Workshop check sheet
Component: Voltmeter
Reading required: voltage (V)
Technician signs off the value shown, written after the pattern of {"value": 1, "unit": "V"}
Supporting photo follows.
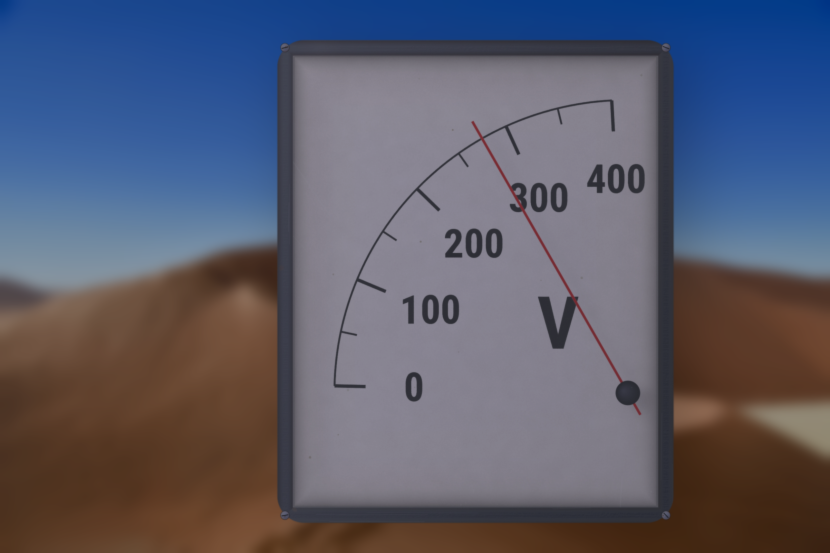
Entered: {"value": 275, "unit": "V"}
